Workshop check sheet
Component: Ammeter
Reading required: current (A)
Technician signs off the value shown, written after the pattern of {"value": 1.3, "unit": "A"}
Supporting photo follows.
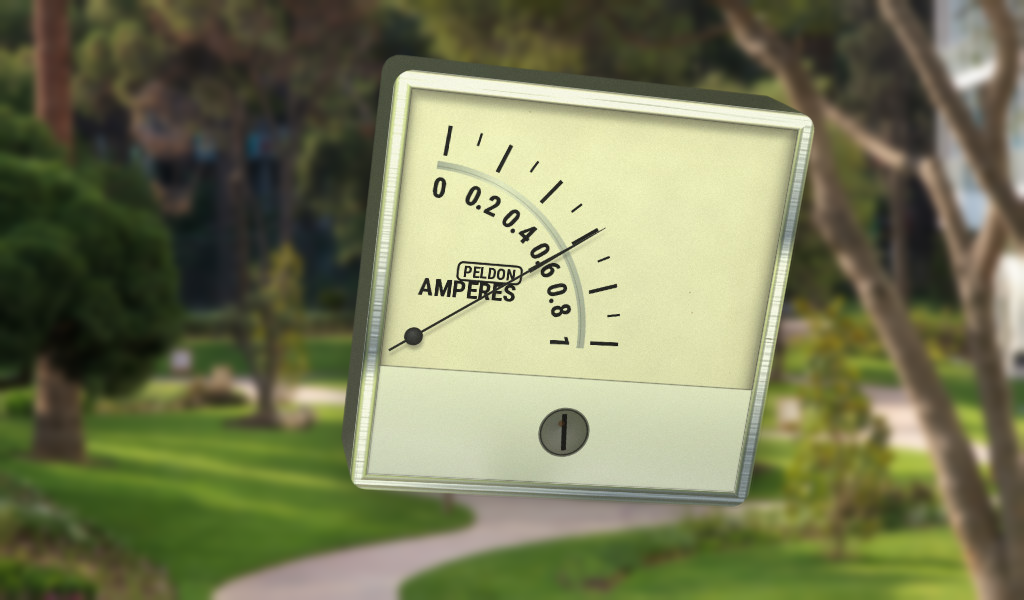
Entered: {"value": 0.6, "unit": "A"}
